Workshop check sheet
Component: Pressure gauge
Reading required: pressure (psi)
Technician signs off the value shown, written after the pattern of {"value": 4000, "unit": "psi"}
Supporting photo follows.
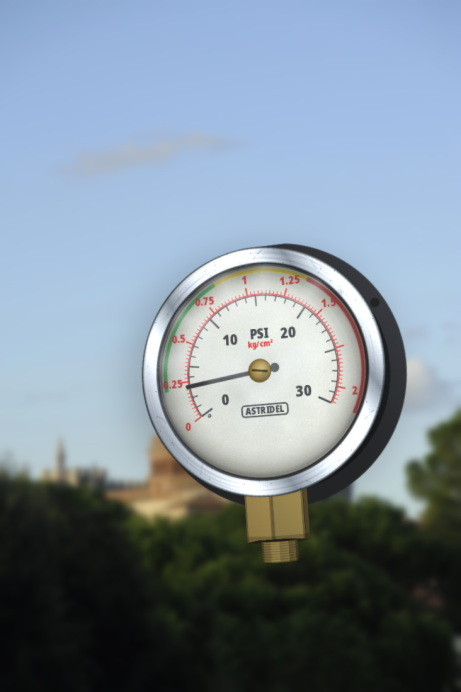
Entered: {"value": 3, "unit": "psi"}
